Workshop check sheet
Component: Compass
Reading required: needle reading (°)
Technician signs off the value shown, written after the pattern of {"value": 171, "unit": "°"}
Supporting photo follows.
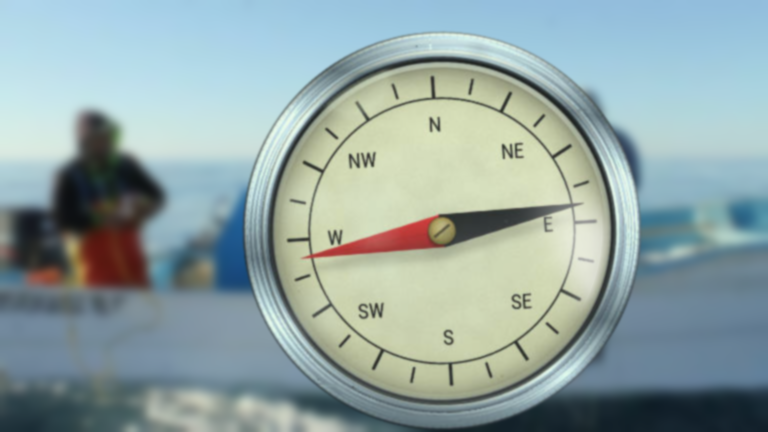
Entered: {"value": 262.5, "unit": "°"}
